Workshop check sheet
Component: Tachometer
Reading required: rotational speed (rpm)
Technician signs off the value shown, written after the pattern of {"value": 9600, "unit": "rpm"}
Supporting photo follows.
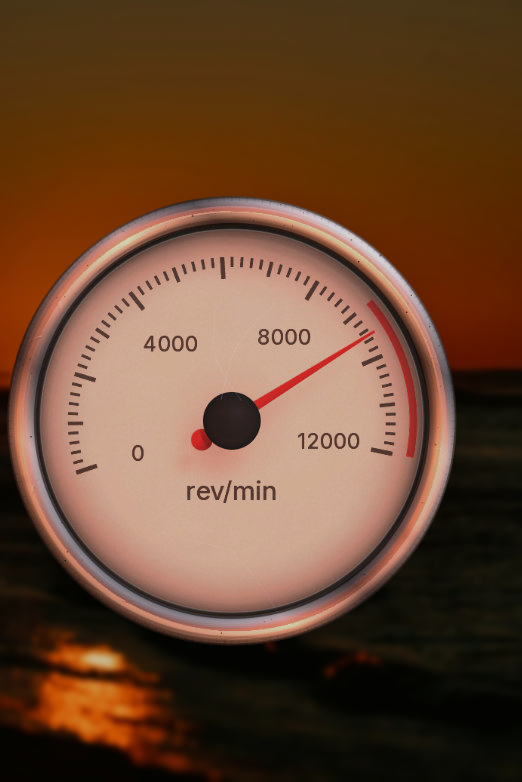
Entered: {"value": 9500, "unit": "rpm"}
